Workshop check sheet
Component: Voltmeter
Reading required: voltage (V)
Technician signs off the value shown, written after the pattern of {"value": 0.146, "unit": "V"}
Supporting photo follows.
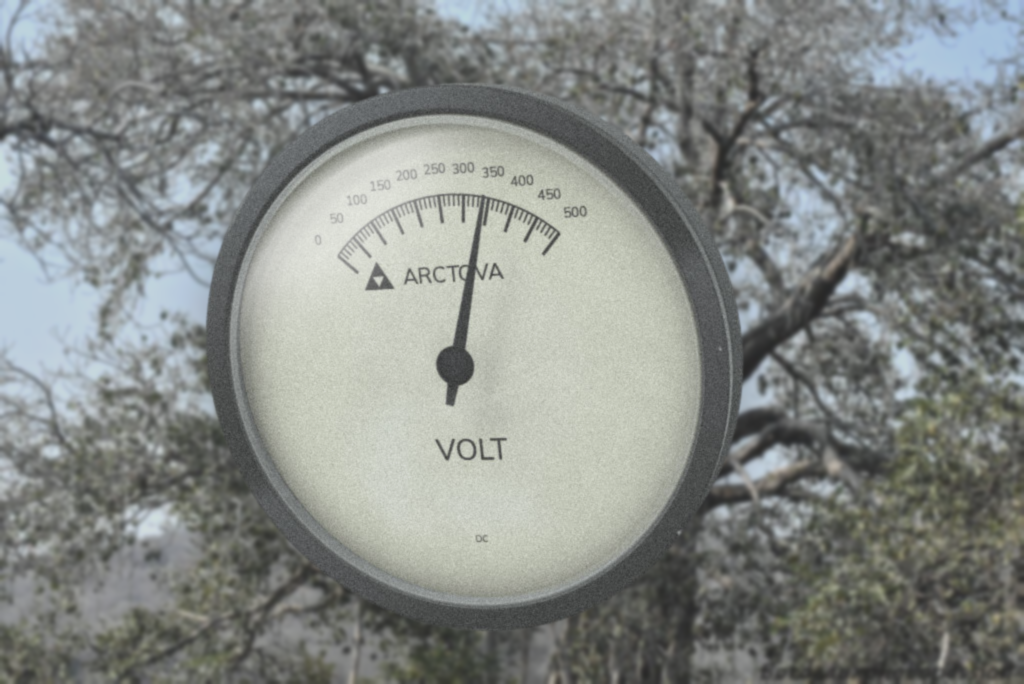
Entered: {"value": 350, "unit": "V"}
